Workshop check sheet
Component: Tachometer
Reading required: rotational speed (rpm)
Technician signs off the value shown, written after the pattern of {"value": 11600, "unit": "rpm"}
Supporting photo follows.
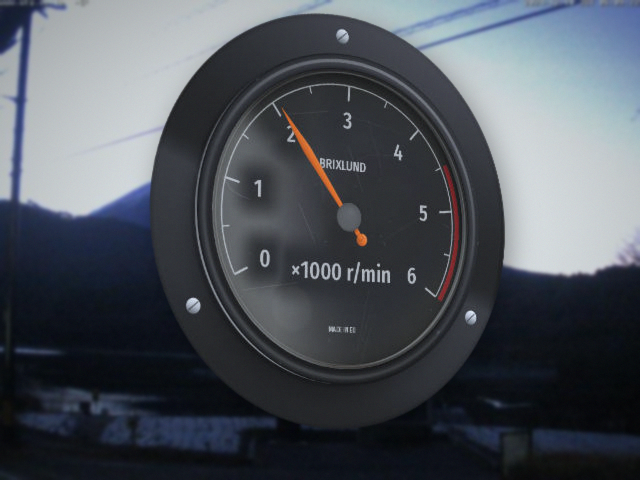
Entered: {"value": 2000, "unit": "rpm"}
